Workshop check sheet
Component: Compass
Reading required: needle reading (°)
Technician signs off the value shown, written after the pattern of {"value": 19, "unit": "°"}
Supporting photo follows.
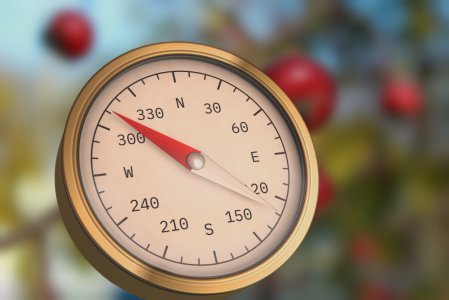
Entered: {"value": 310, "unit": "°"}
